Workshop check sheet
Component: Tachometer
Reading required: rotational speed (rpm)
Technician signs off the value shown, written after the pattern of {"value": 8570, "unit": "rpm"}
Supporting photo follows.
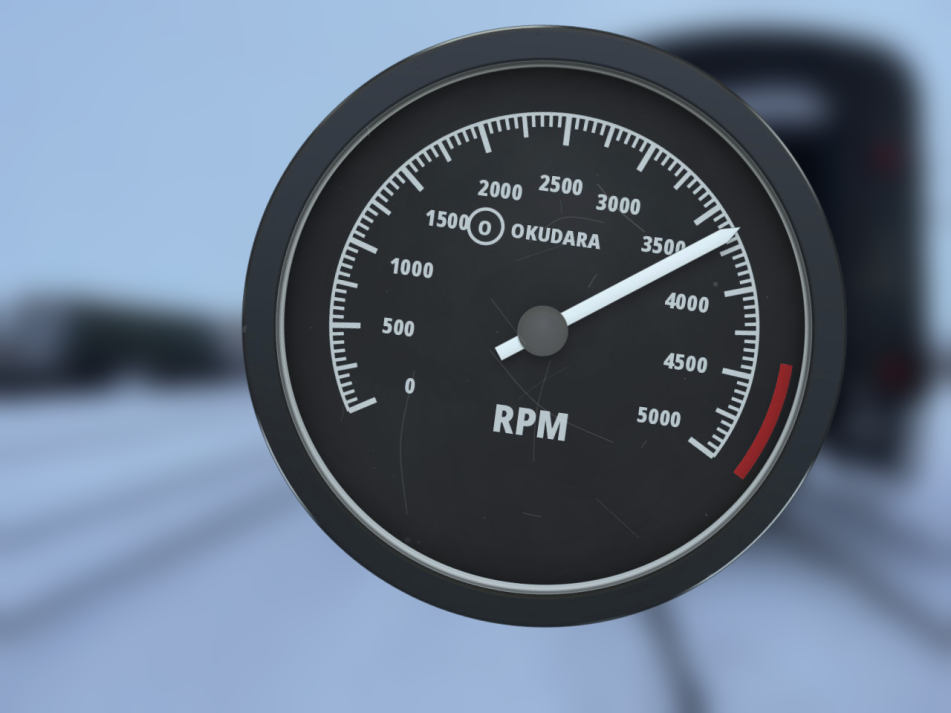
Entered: {"value": 3650, "unit": "rpm"}
